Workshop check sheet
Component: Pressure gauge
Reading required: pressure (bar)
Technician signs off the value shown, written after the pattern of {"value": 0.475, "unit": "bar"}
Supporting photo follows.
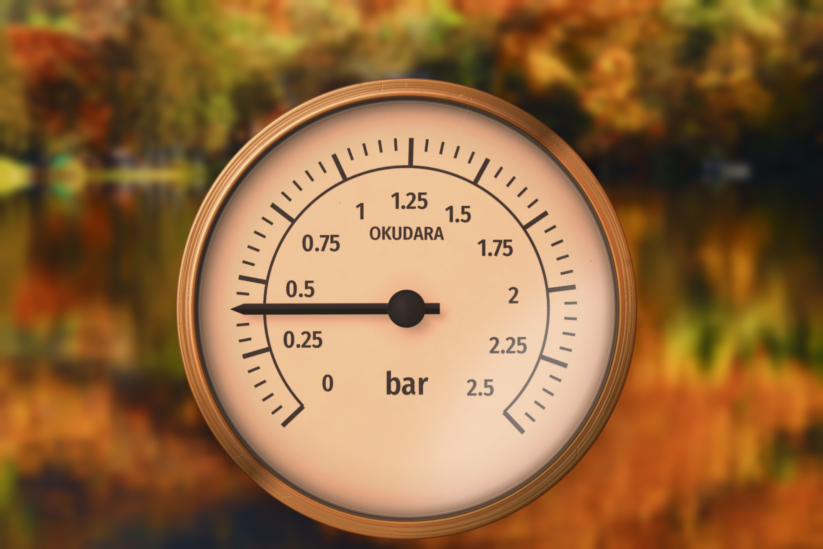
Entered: {"value": 0.4, "unit": "bar"}
